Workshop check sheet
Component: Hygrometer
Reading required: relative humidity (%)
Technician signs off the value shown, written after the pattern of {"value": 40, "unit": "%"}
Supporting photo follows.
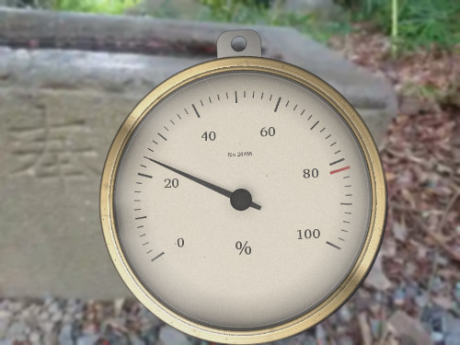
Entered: {"value": 24, "unit": "%"}
